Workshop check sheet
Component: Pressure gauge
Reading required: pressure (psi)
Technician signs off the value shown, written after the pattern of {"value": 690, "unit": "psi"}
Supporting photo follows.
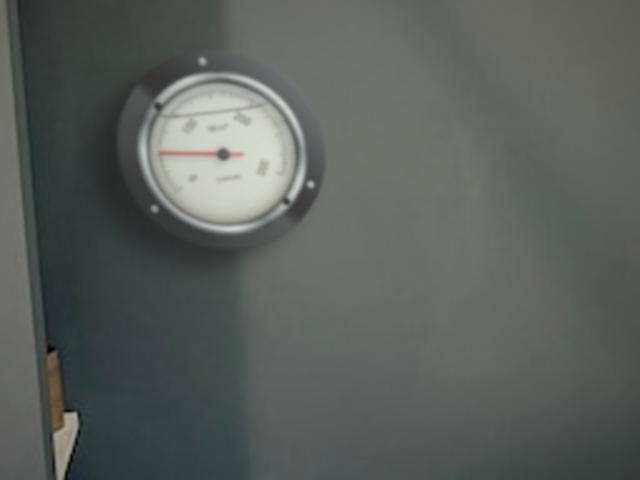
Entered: {"value": 50, "unit": "psi"}
